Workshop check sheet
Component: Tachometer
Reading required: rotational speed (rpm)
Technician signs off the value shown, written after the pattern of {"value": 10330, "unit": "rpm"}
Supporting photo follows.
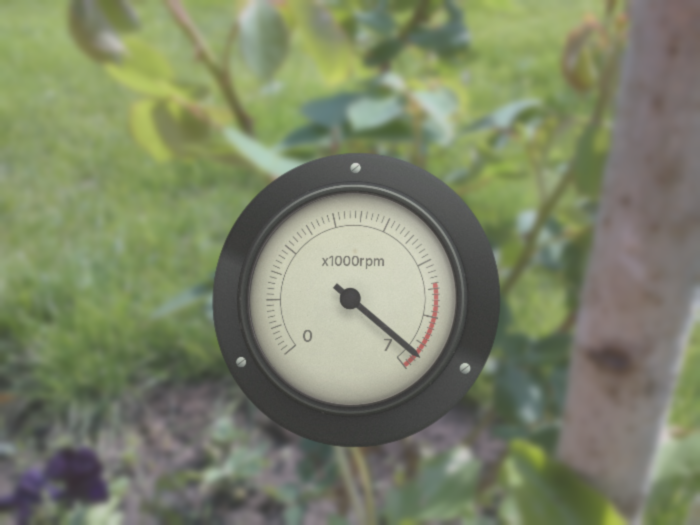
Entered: {"value": 6700, "unit": "rpm"}
